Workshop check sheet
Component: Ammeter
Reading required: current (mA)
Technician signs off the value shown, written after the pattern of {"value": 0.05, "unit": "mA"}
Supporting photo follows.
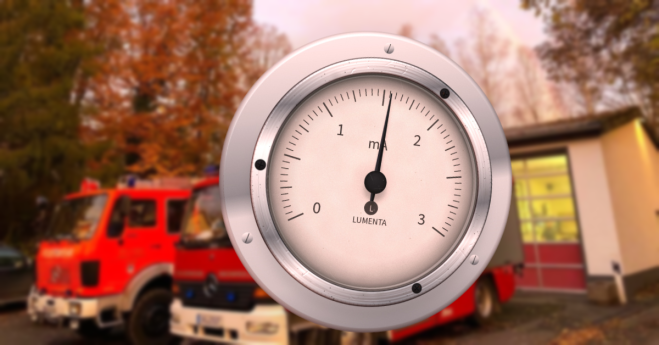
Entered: {"value": 1.55, "unit": "mA"}
